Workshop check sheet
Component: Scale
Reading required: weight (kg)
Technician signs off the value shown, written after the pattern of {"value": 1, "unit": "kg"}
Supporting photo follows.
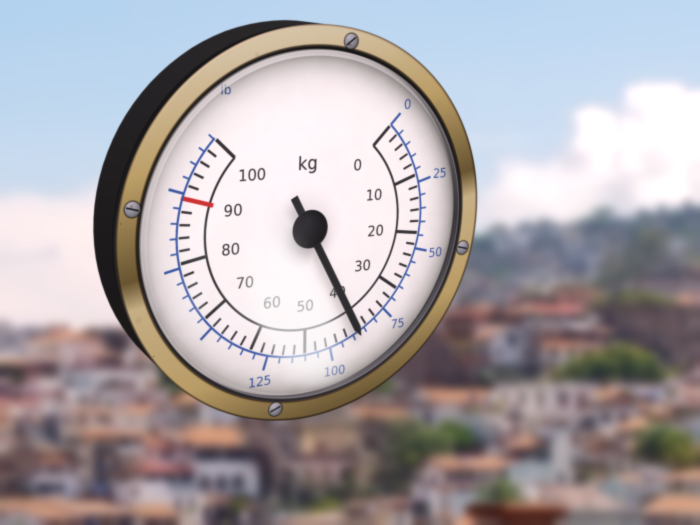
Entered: {"value": 40, "unit": "kg"}
